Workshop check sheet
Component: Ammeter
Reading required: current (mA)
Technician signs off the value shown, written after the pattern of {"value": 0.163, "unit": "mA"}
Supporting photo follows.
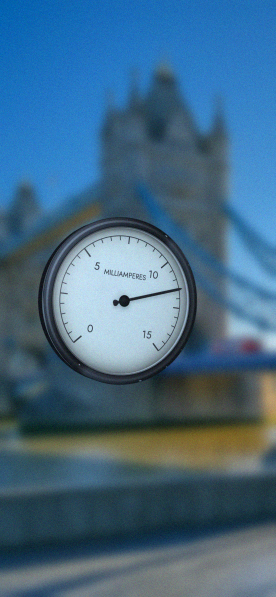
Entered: {"value": 11.5, "unit": "mA"}
